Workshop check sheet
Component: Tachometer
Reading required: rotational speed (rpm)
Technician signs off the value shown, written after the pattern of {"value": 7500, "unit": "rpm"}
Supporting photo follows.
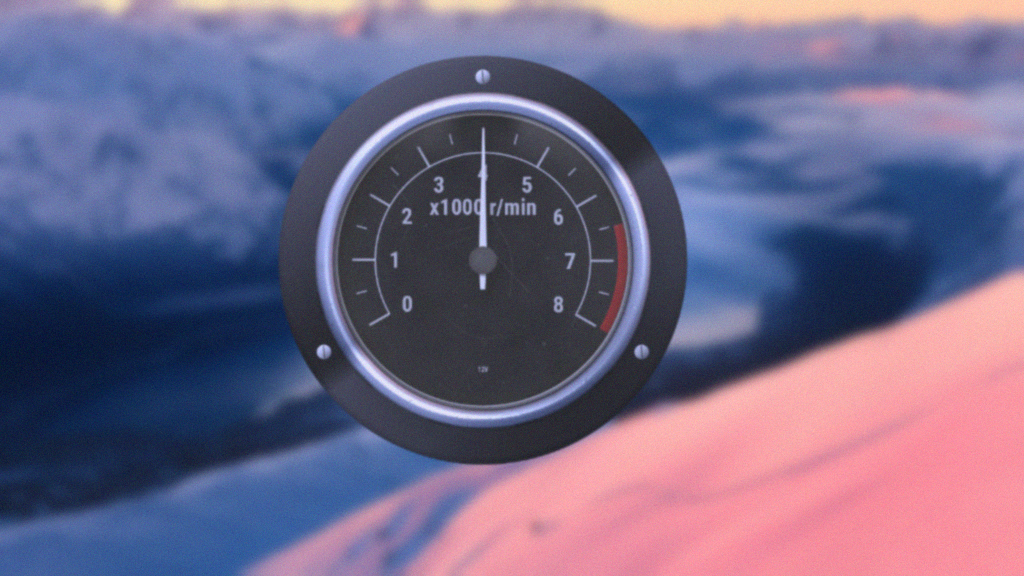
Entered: {"value": 4000, "unit": "rpm"}
